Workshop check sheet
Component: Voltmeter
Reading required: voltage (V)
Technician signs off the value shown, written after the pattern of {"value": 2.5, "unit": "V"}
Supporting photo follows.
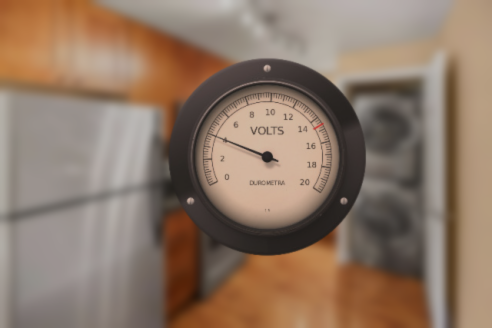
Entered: {"value": 4, "unit": "V"}
